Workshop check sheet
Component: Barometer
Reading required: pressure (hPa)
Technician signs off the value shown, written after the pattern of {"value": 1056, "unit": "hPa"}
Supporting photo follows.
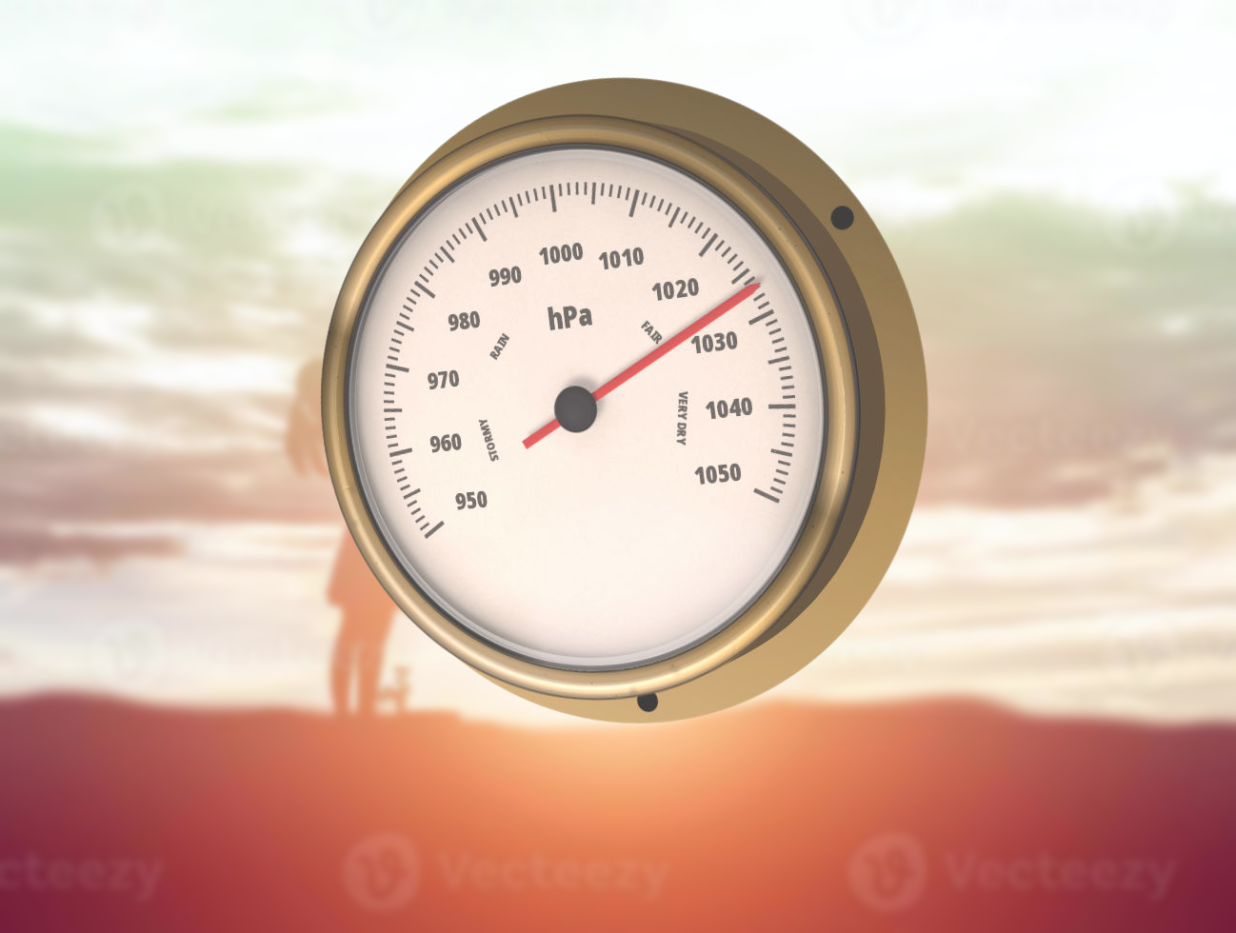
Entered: {"value": 1027, "unit": "hPa"}
